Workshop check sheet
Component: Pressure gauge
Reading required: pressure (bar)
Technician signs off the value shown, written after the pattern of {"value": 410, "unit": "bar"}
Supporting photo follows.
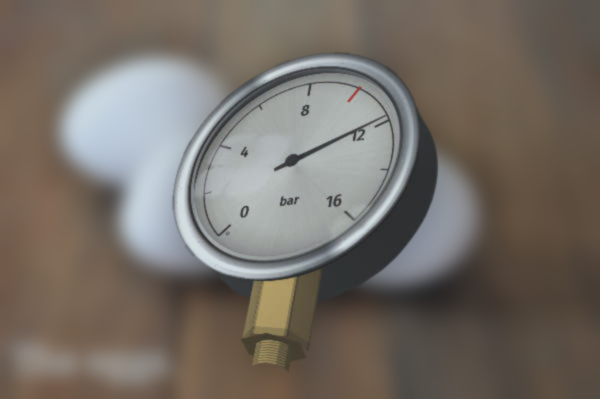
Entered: {"value": 12, "unit": "bar"}
